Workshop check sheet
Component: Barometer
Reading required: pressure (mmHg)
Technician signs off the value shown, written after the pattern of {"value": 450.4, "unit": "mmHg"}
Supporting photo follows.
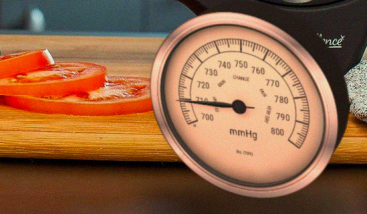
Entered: {"value": 710, "unit": "mmHg"}
